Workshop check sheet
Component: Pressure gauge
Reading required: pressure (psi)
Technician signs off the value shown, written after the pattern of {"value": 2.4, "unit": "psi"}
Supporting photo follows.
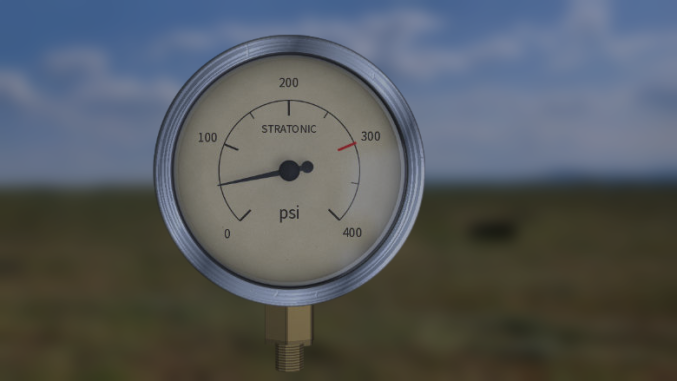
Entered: {"value": 50, "unit": "psi"}
